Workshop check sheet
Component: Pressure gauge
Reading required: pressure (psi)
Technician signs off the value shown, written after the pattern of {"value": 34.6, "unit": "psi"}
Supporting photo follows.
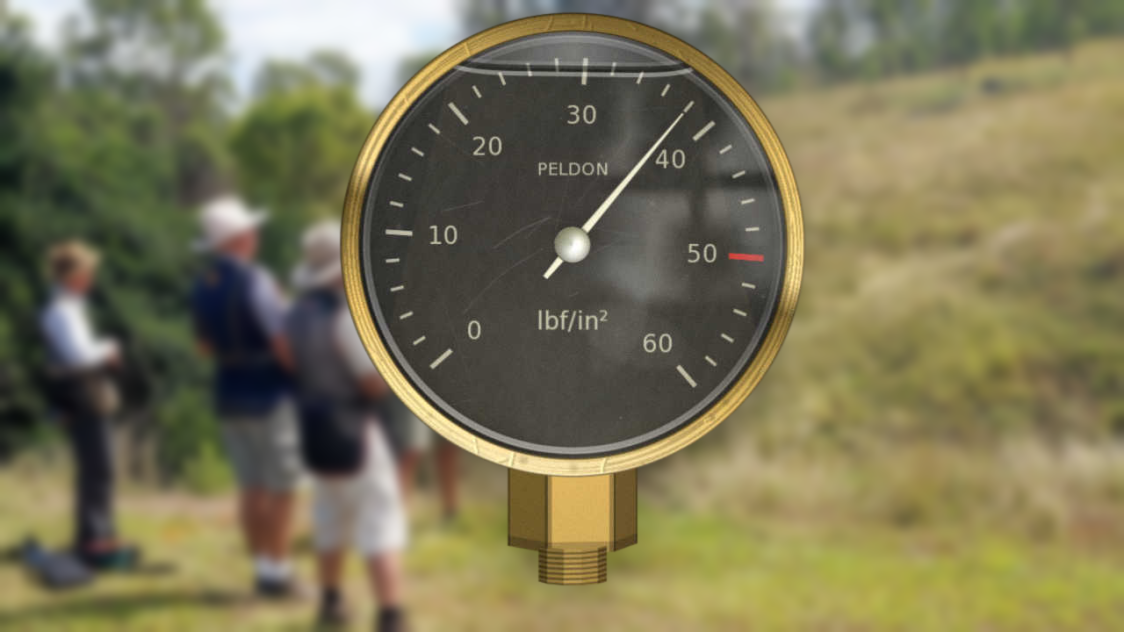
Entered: {"value": 38, "unit": "psi"}
